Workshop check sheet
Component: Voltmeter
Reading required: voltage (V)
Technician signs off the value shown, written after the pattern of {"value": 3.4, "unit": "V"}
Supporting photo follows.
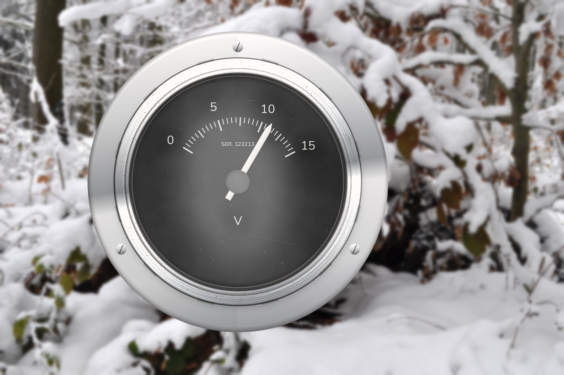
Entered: {"value": 11, "unit": "V"}
